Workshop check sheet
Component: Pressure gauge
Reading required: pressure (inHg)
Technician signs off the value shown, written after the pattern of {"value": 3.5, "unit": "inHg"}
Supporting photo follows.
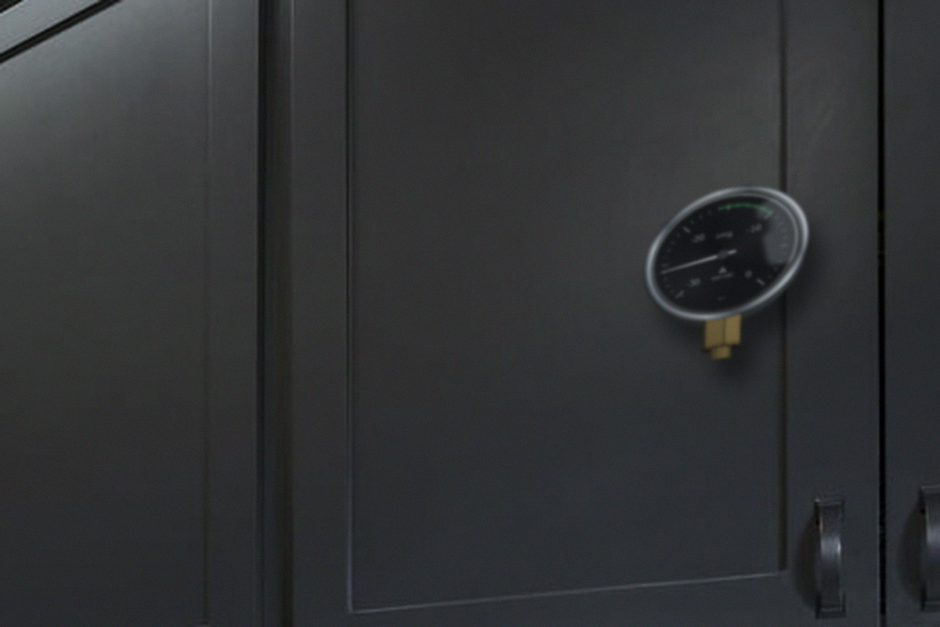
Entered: {"value": -26, "unit": "inHg"}
